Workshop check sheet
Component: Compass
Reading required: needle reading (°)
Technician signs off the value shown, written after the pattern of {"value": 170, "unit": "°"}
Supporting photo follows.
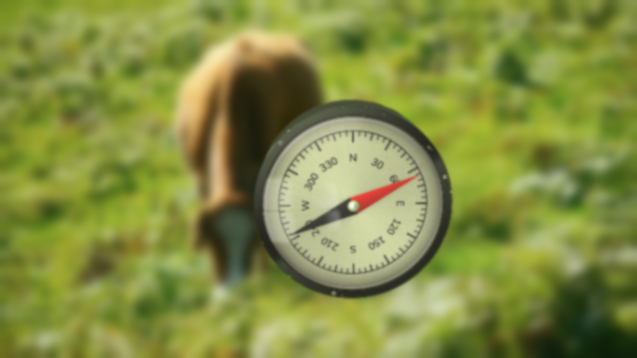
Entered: {"value": 65, "unit": "°"}
